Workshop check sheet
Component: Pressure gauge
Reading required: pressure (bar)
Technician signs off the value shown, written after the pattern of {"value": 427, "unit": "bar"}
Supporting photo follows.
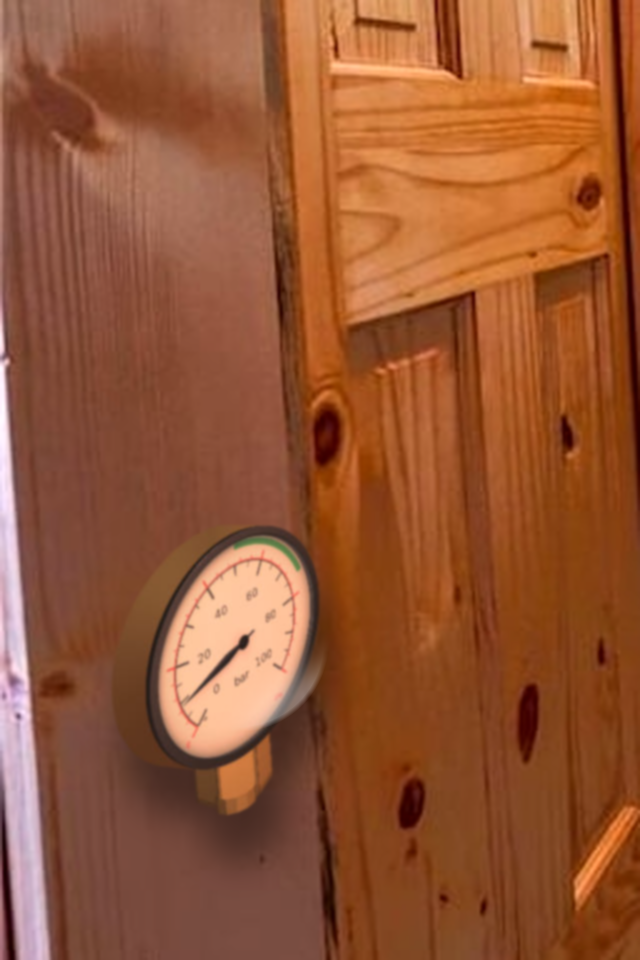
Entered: {"value": 10, "unit": "bar"}
